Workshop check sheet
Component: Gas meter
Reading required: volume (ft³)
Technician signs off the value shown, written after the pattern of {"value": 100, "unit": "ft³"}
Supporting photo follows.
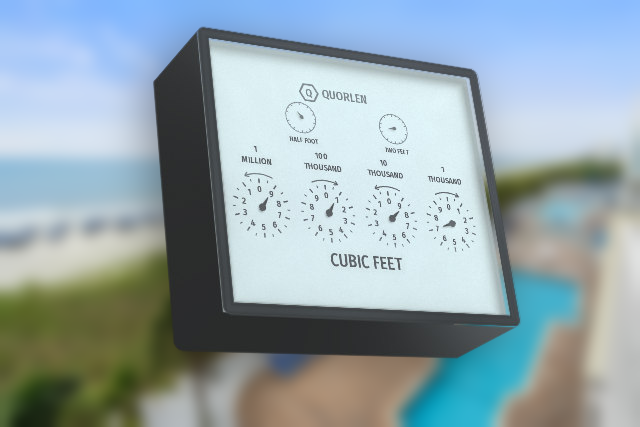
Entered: {"value": 908700, "unit": "ft³"}
